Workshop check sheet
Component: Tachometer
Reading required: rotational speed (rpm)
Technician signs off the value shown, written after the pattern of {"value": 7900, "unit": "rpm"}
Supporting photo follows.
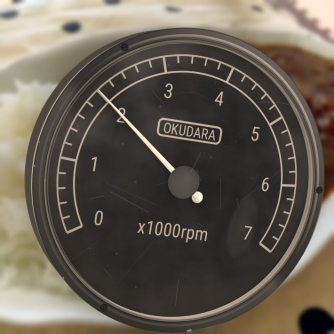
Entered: {"value": 2000, "unit": "rpm"}
